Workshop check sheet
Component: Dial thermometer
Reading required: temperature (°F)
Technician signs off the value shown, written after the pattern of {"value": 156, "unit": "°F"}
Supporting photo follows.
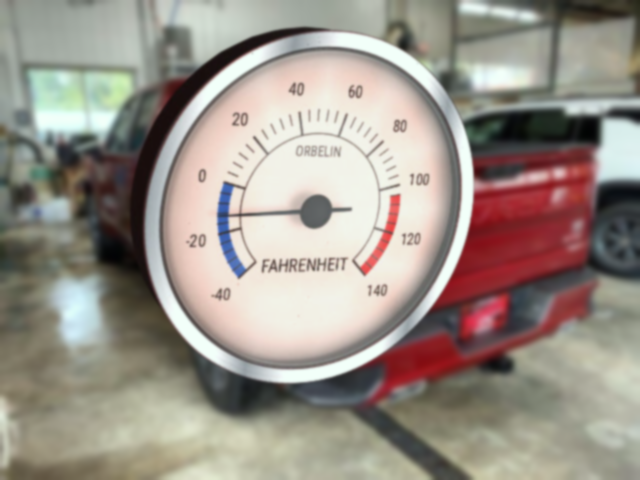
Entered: {"value": -12, "unit": "°F"}
